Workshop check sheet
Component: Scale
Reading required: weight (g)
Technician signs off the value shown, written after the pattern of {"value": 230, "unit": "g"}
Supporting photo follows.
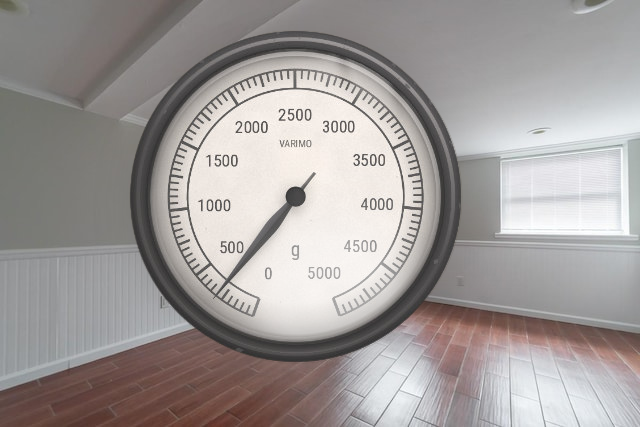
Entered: {"value": 300, "unit": "g"}
